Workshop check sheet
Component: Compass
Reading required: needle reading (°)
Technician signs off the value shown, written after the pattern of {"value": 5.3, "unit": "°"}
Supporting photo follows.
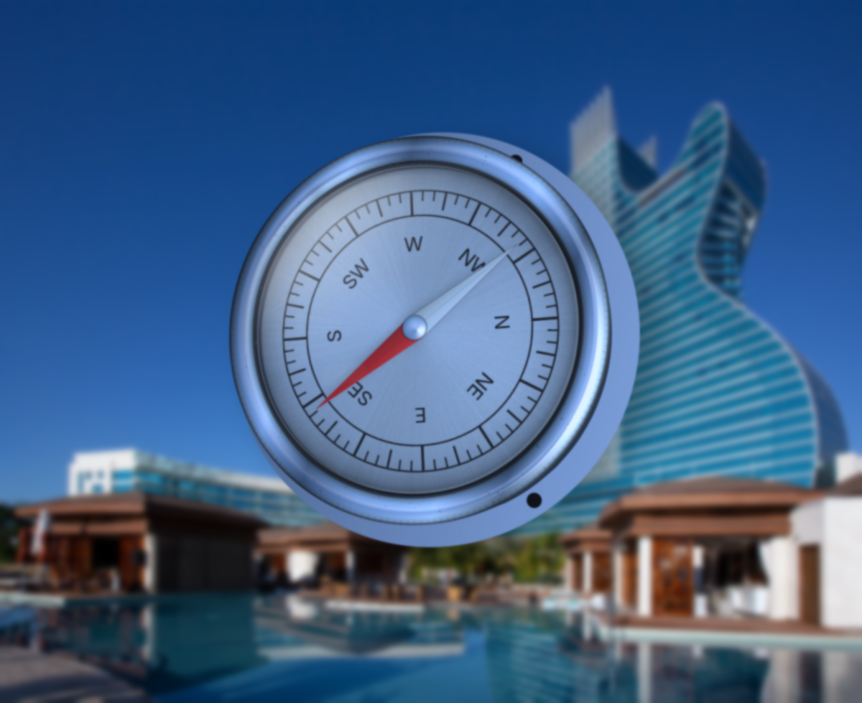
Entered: {"value": 145, "unit": "°"}
